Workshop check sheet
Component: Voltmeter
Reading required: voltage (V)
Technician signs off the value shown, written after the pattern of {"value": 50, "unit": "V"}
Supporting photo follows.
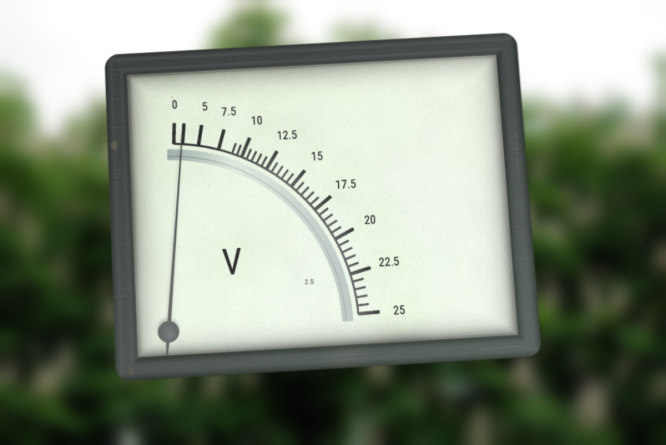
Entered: {"value": 2.5, "unit": "V"}
